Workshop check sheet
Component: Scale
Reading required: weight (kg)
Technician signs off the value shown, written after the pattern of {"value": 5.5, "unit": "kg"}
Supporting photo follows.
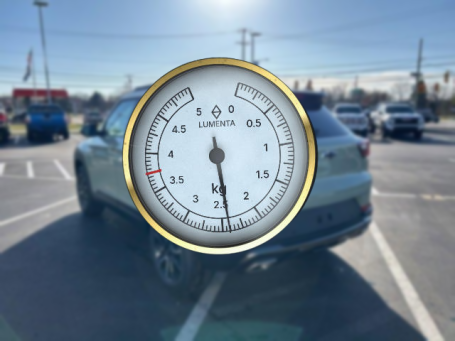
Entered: {"value": 2.4, "unit": "kg"}
